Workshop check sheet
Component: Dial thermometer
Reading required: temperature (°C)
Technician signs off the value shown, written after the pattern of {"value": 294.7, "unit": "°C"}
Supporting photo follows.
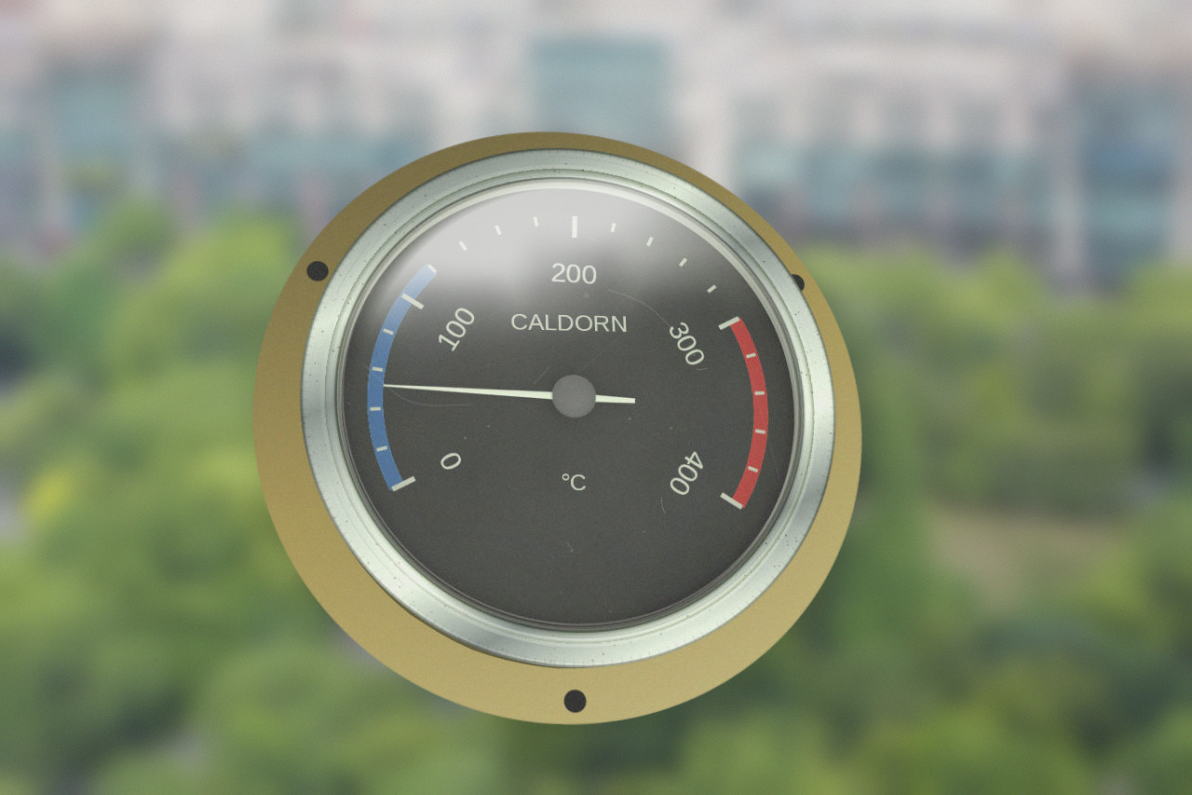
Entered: {"value": 50, "unit": "°C"}
